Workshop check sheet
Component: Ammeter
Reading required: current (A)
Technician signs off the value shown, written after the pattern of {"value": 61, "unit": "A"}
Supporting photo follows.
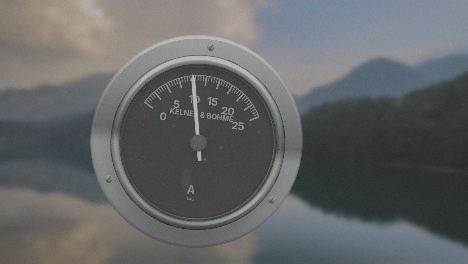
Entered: {"value": 10, "unit": "A"}
